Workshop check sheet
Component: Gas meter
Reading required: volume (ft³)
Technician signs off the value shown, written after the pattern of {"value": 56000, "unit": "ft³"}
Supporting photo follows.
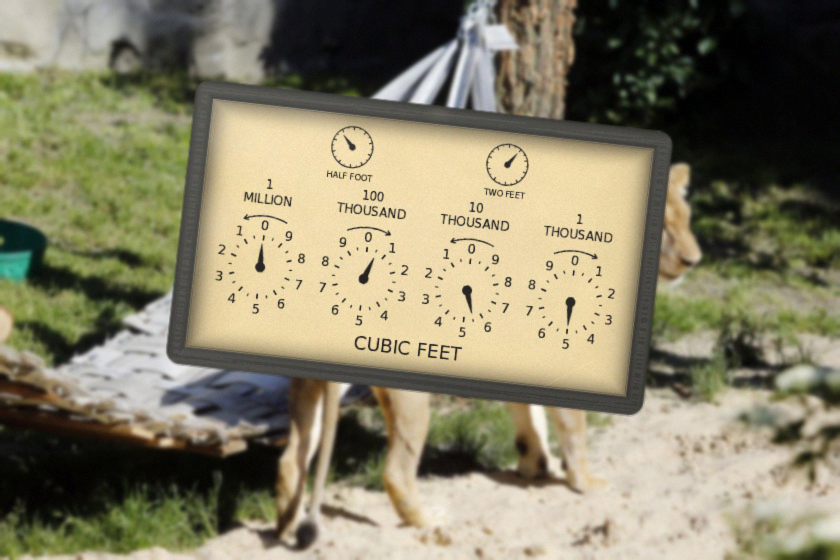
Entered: {"value": 5500, "unit": "ft³"}
